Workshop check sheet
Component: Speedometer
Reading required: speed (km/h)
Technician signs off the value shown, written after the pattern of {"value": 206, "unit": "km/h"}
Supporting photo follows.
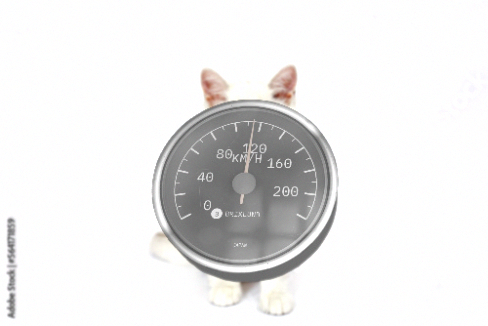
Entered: {"value": 115, "unit": "km/h"}
